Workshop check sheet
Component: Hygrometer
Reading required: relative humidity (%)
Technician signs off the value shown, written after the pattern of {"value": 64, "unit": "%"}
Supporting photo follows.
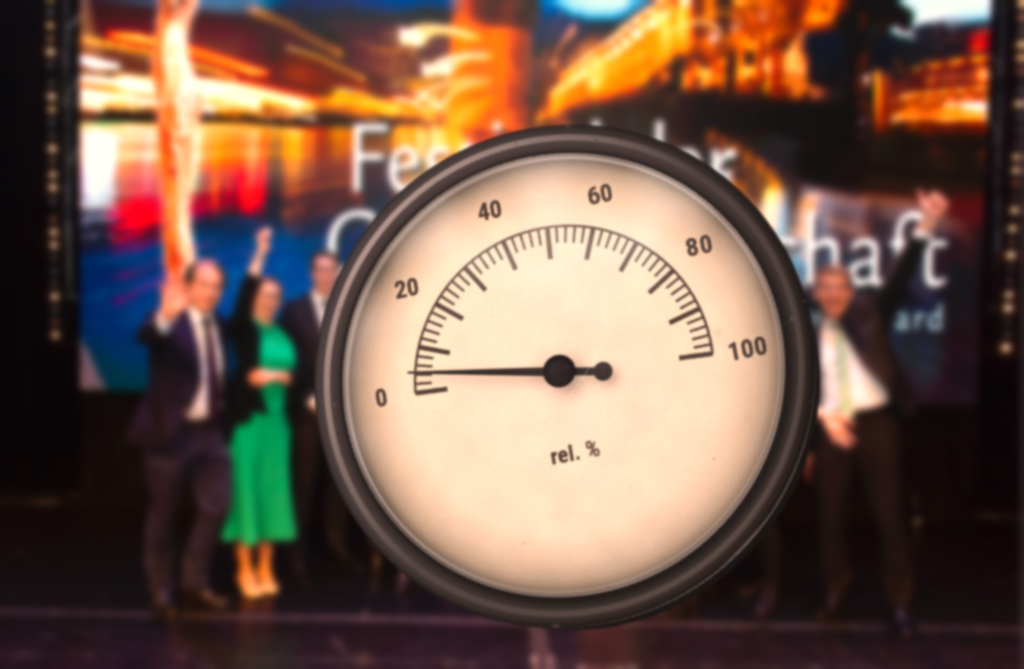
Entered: {"value": 4, "unit": "%"}
